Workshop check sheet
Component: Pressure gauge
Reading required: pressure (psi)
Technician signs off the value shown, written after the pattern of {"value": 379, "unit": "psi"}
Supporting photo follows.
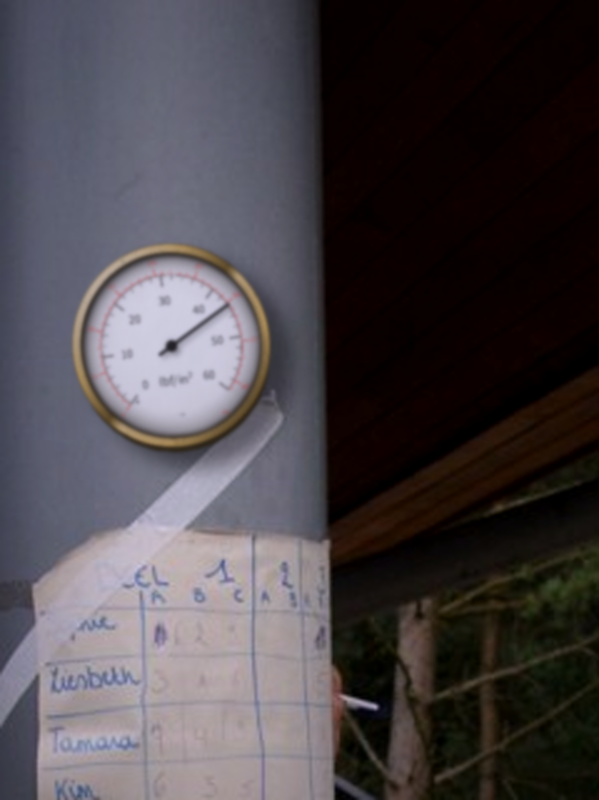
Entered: {"value": 44, "unit": "psi"}
